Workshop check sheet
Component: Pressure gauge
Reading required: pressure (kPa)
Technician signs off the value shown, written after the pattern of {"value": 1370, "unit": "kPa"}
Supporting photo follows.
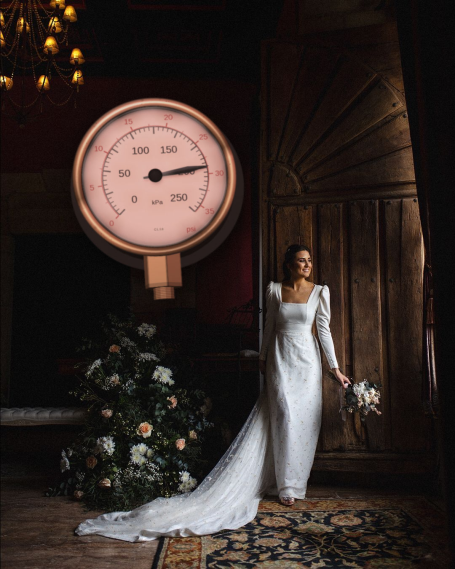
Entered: {"value": 200, "unit": "kPa"}
